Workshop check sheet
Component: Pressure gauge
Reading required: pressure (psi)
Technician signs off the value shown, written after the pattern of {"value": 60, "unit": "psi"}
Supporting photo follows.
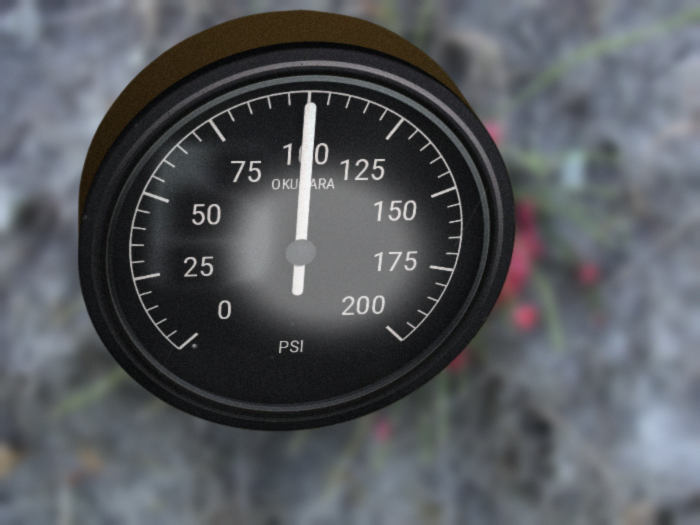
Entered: {"value": 100, "unit": "psi"}
